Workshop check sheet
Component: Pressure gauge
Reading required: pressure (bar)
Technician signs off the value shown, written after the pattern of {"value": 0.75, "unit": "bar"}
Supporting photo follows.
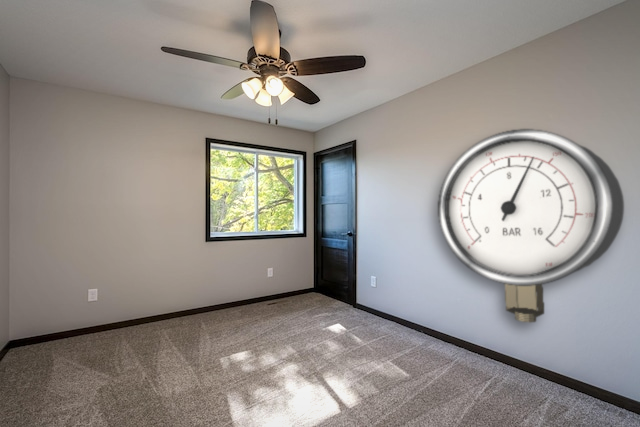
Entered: {"value": 9.5, "unit": "bar"}
